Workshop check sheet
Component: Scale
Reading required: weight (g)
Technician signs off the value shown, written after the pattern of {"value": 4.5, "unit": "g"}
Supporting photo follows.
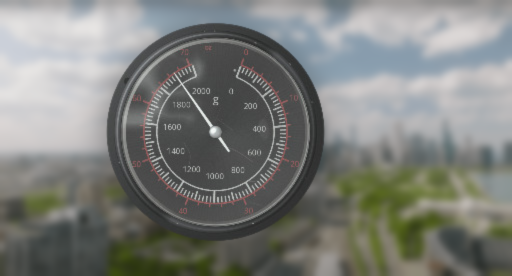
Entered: {"value": 1900, "unit": "g"}
